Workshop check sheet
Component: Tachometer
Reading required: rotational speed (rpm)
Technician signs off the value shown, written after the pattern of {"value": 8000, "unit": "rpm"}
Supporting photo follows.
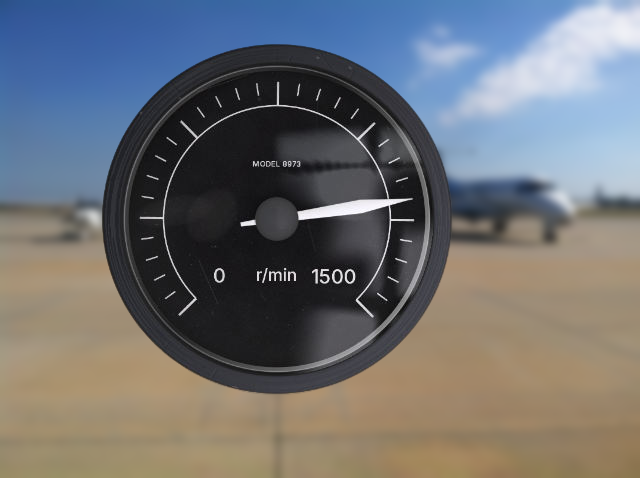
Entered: {"value": 1200, "unit": "rpm"}
